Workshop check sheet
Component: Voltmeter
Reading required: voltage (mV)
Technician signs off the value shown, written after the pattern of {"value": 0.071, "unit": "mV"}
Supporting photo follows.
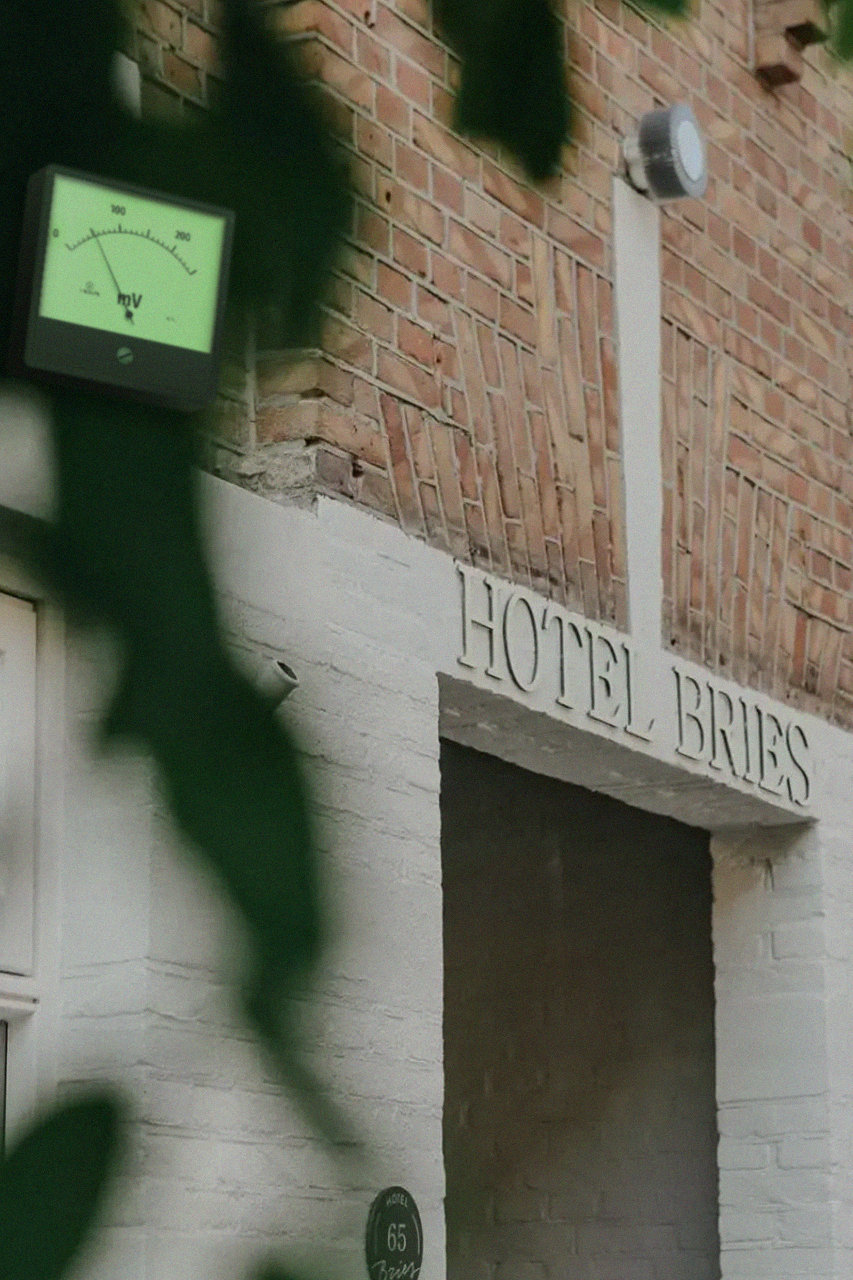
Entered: {"value": 50, "unit": "mV"}
